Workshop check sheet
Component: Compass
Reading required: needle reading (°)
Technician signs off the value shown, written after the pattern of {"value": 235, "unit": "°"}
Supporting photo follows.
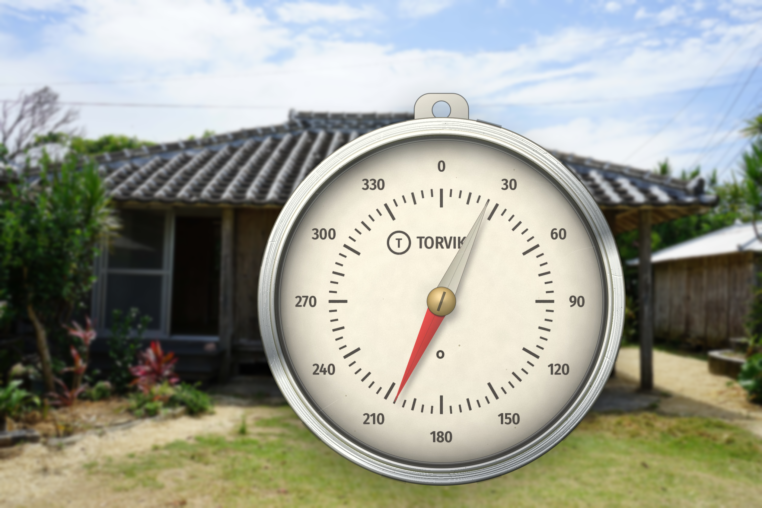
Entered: {"value": 205, "unit": "°"}
